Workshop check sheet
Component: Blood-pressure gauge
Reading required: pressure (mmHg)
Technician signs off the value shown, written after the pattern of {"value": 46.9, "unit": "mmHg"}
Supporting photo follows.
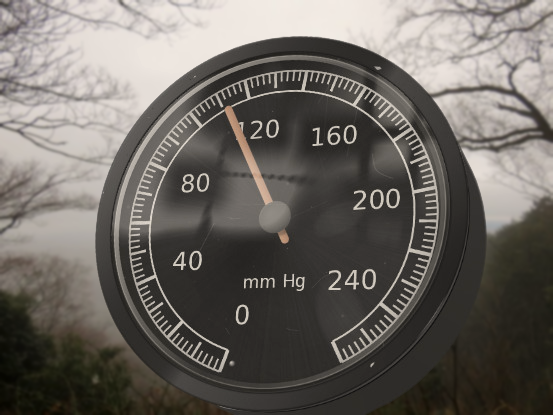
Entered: {"value": 112, "unit": "mmHg"}
